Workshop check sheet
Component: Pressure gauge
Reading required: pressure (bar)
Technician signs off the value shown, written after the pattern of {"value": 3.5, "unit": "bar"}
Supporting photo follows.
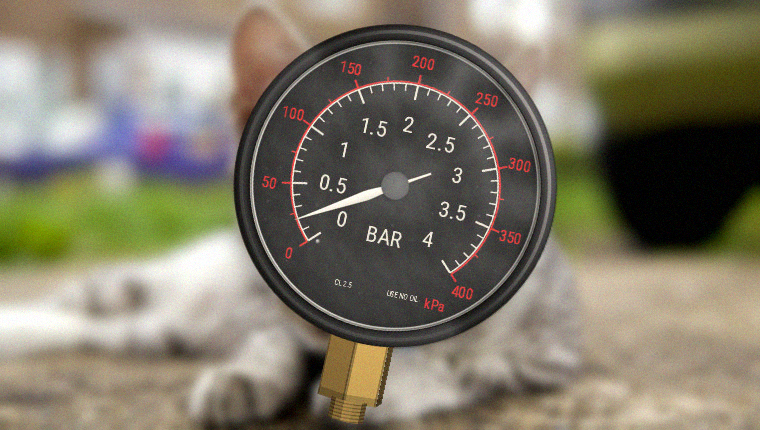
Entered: {"value": 0.2, "unit": "bar"}
